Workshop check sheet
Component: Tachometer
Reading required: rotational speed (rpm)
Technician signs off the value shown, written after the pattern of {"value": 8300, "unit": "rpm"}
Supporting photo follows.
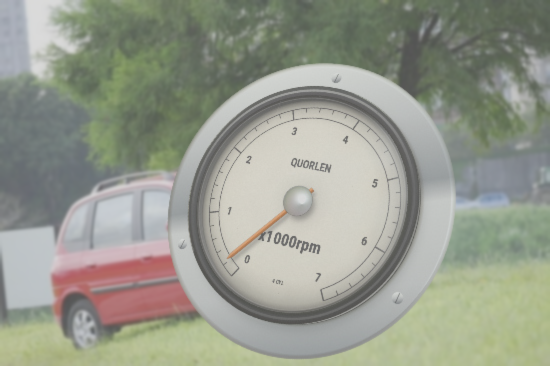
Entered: {"value": 200, "unit": "rpm"}
